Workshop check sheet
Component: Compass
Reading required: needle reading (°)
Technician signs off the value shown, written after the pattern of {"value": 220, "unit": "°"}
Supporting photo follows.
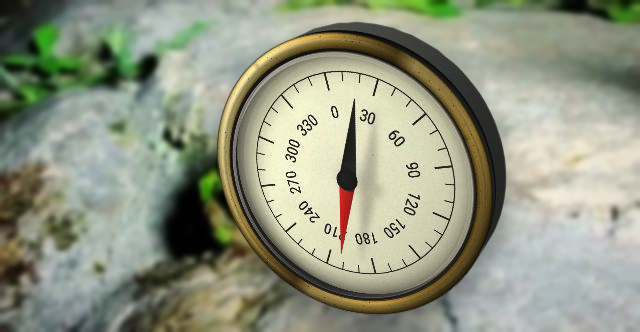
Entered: {"value": 200, "unit": "°"}
